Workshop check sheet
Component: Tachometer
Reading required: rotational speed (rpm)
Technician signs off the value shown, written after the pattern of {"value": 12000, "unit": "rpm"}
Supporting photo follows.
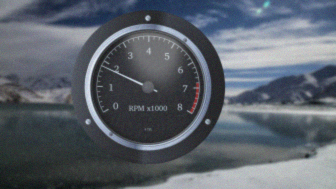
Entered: {"value": 1800, "unit": "rpm"}
